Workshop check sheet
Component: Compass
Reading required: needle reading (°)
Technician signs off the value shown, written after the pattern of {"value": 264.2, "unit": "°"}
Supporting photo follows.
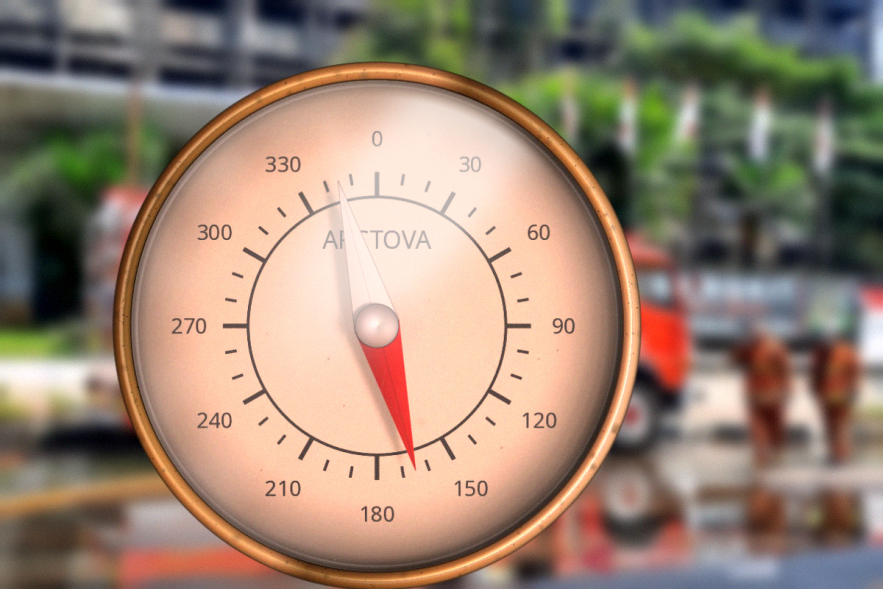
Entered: {"value": 165, "unit": "°"}
